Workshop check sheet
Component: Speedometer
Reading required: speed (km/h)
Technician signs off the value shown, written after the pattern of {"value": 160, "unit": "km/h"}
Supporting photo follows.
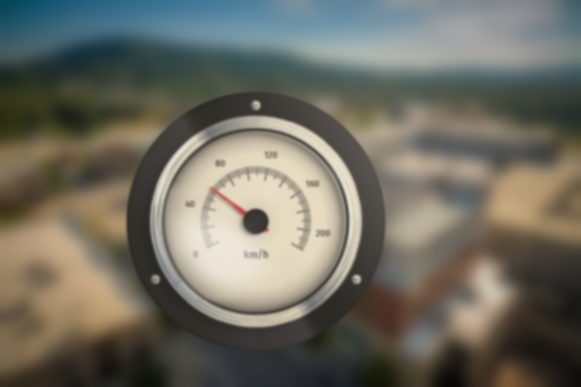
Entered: {"value": 60, "unit": "km/h"}
